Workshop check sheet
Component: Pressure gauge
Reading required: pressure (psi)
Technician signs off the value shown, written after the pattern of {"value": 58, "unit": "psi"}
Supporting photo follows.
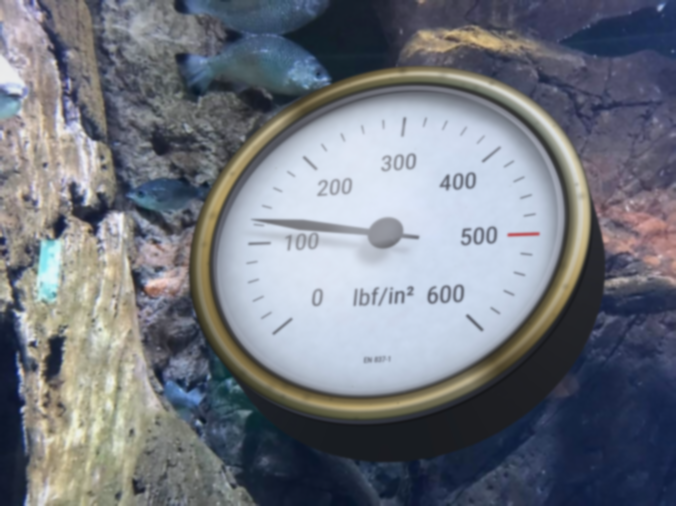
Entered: {"value": 120, "unit": "psi"}
